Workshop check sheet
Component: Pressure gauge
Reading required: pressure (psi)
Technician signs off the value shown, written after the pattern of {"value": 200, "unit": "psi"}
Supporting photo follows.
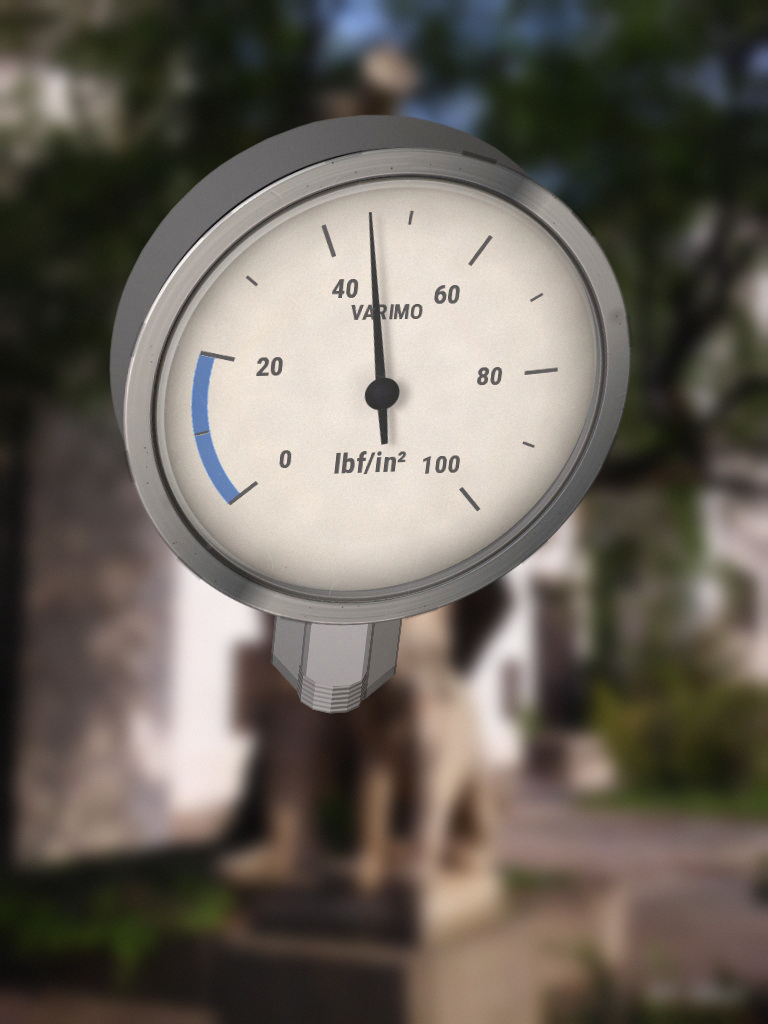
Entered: {"value": 45, "unit": "psi"}
